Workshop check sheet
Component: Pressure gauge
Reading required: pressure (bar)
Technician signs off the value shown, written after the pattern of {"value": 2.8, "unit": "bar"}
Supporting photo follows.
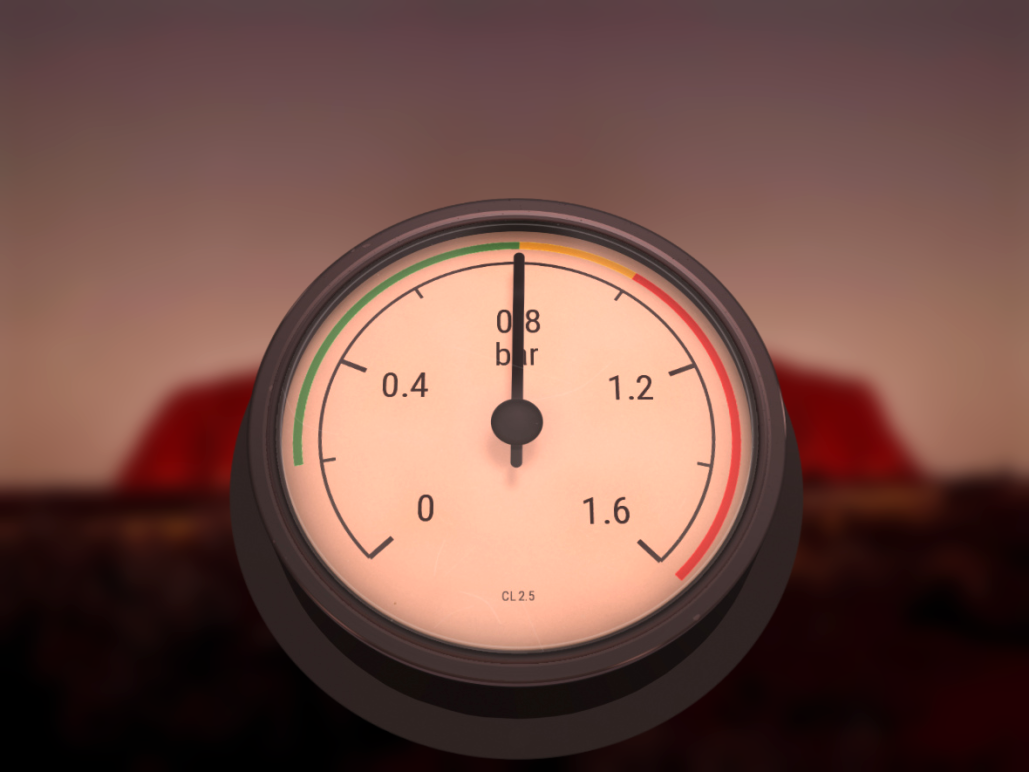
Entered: {"value": 0.8, "unit": "bar"}
